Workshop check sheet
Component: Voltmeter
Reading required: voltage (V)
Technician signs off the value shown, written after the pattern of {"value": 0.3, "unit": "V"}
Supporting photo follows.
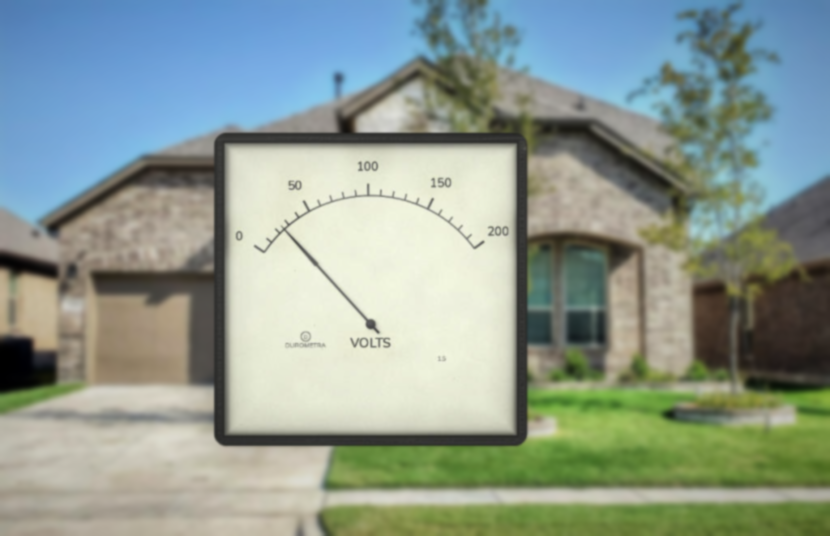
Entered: {"value": 25, "unit": "V"}
